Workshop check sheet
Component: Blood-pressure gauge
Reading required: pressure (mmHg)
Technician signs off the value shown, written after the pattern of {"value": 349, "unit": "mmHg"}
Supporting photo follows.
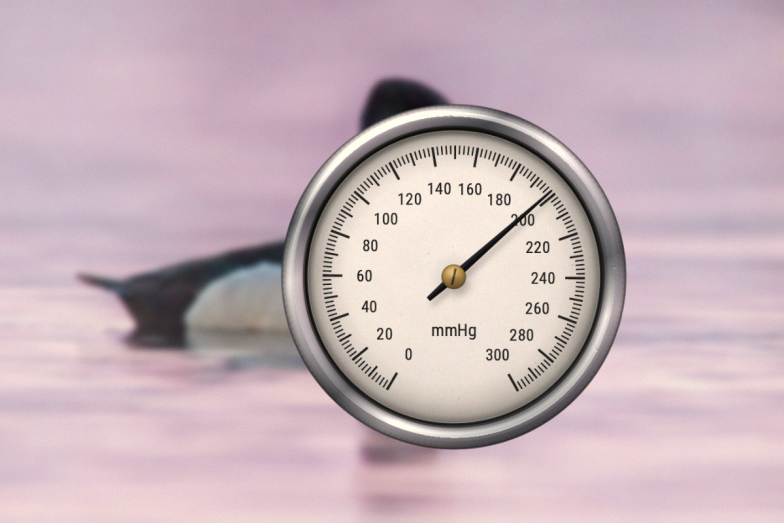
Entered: {"value": 198, "unit": "mmHg"}
